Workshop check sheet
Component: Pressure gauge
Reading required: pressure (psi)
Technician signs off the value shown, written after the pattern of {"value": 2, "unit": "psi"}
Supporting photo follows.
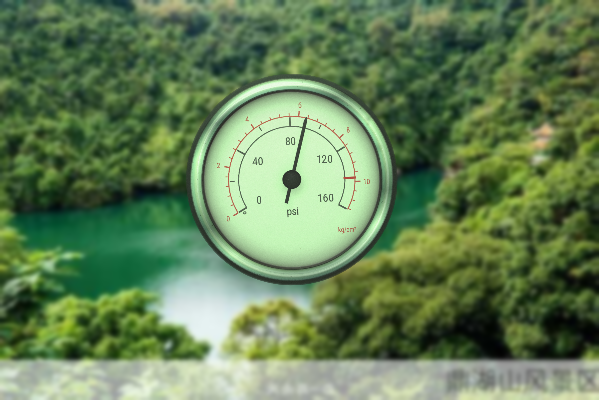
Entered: {"value": 90, "unit": "psi"}
